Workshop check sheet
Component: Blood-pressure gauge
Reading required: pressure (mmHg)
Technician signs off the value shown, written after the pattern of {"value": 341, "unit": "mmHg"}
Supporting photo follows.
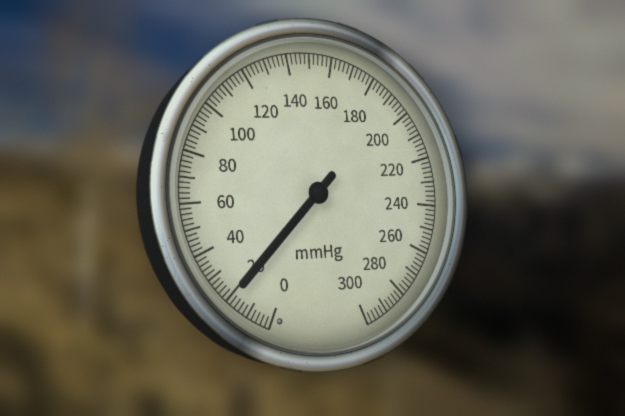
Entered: {"value": 20, "unit": "mmHg"}
